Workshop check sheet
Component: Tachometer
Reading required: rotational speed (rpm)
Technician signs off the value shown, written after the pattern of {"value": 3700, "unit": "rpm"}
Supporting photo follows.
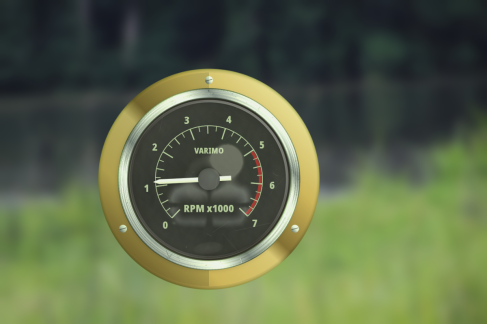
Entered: {"value": 1125, "unit": "rpm"}
